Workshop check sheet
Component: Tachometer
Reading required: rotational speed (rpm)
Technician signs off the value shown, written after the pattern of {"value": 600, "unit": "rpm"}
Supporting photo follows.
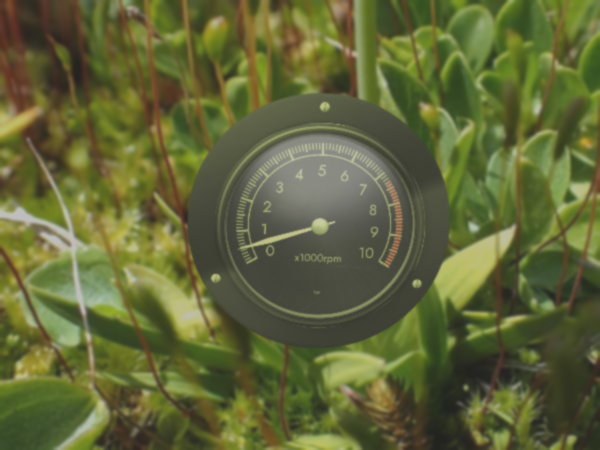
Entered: {"value": 500, "unit": "rpm"}
